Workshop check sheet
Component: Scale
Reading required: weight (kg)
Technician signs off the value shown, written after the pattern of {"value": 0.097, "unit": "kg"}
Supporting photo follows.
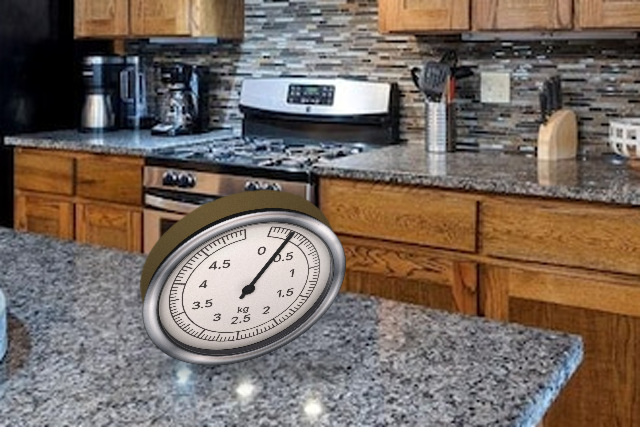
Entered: {"value": 0.25, "unit": "kg"}
